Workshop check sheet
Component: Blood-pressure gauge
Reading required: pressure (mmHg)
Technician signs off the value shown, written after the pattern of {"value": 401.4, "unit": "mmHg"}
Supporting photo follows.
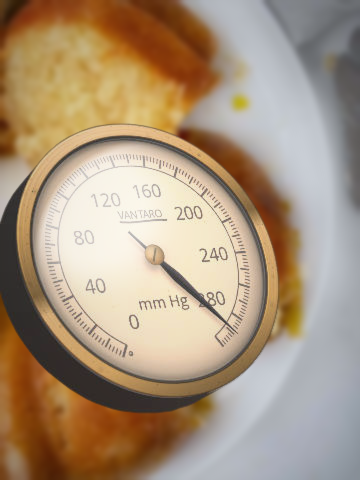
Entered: {"value": 290, "unit": "mmHg"}
